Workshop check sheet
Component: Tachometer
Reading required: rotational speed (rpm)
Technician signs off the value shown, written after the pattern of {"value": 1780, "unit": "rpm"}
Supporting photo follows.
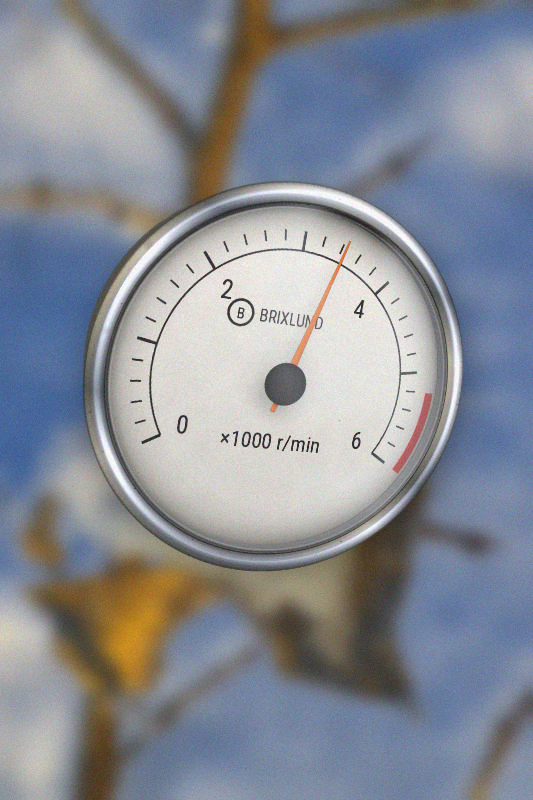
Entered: {"value": 3400, "unit": "rpm"}
